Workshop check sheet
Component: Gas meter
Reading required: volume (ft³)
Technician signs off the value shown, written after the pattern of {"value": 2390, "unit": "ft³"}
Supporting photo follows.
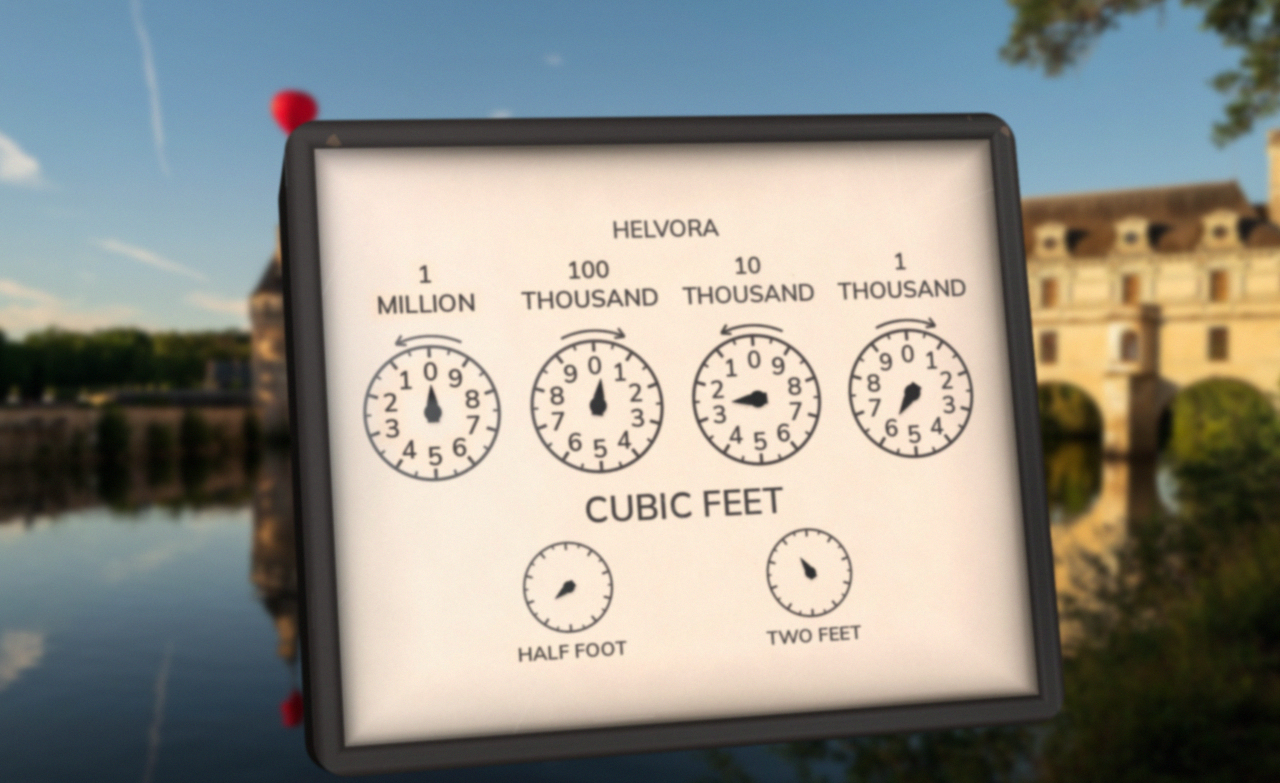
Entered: {"value": 2600, "unit": "ft³"}
